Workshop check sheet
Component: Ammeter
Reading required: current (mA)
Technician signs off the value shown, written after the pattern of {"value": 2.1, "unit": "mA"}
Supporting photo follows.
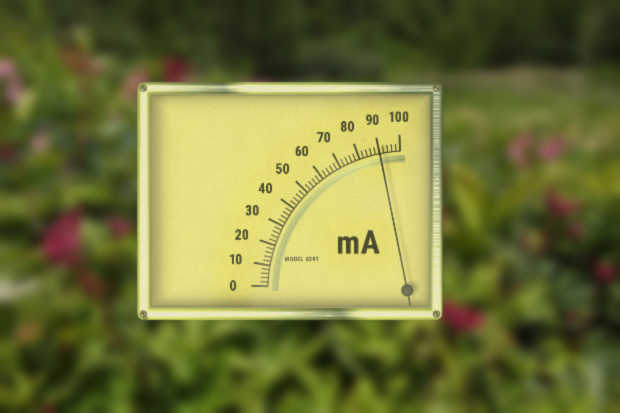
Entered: {"value": 90, "unit": "mA"}
